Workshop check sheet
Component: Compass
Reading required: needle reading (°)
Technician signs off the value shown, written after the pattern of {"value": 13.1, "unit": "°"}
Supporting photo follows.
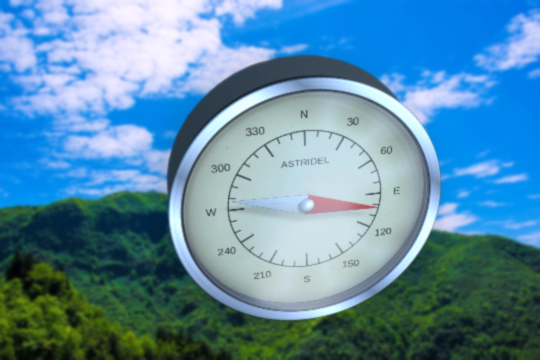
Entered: {"value": 100, "unit": "°"}
